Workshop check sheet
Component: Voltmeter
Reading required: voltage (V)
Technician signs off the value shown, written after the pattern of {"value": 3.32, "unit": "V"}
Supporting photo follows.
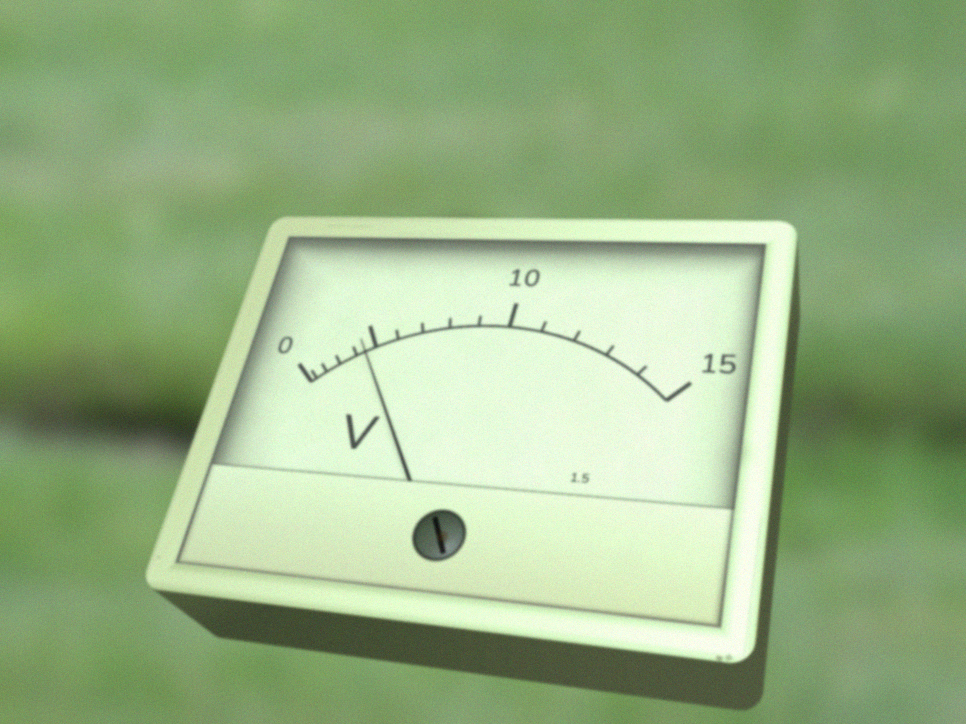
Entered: {"value": 4.5, "unit": "V"}
